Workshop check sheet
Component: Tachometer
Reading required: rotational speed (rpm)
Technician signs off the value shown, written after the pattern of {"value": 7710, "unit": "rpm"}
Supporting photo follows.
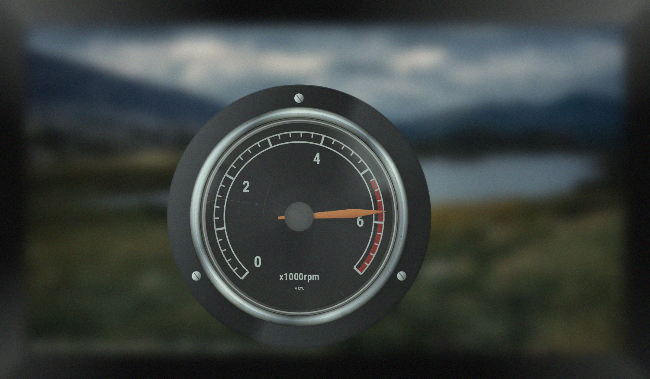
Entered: {"value": 5800, "unit": "rpm"}
